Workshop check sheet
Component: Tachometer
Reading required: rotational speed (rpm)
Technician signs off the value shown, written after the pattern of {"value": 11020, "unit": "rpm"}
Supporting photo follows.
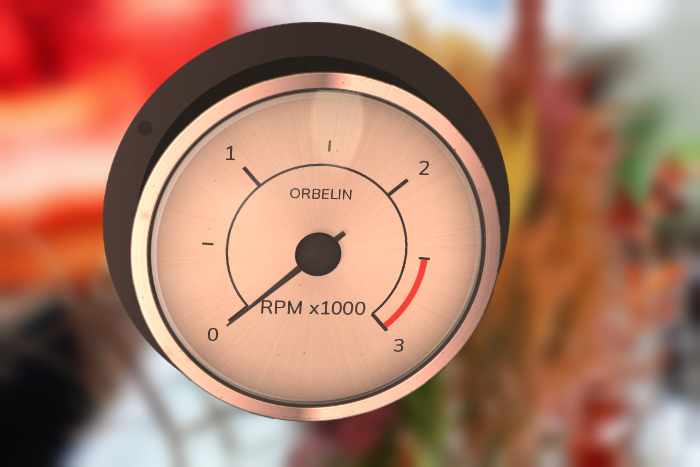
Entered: {"value": 0, "unit": "rpm"}
